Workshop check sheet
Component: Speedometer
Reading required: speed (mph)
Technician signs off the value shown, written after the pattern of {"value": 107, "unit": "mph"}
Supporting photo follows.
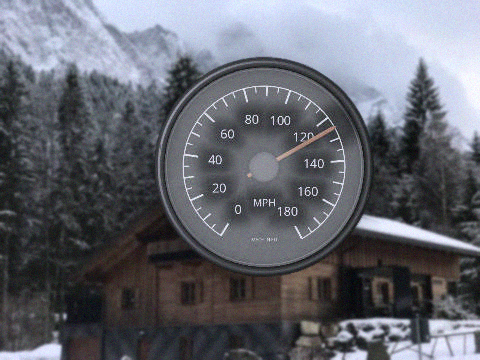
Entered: {"value": 125, "unit": "mph"}
